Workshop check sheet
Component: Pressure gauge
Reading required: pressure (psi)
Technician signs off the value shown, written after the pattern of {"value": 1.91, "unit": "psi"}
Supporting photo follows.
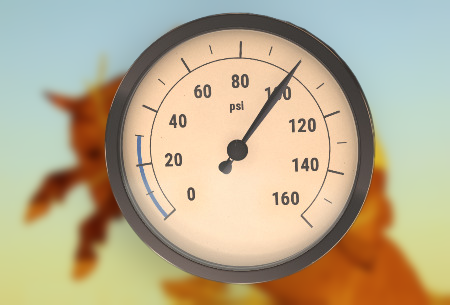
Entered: {"value": 100, "unit": "psi"}
